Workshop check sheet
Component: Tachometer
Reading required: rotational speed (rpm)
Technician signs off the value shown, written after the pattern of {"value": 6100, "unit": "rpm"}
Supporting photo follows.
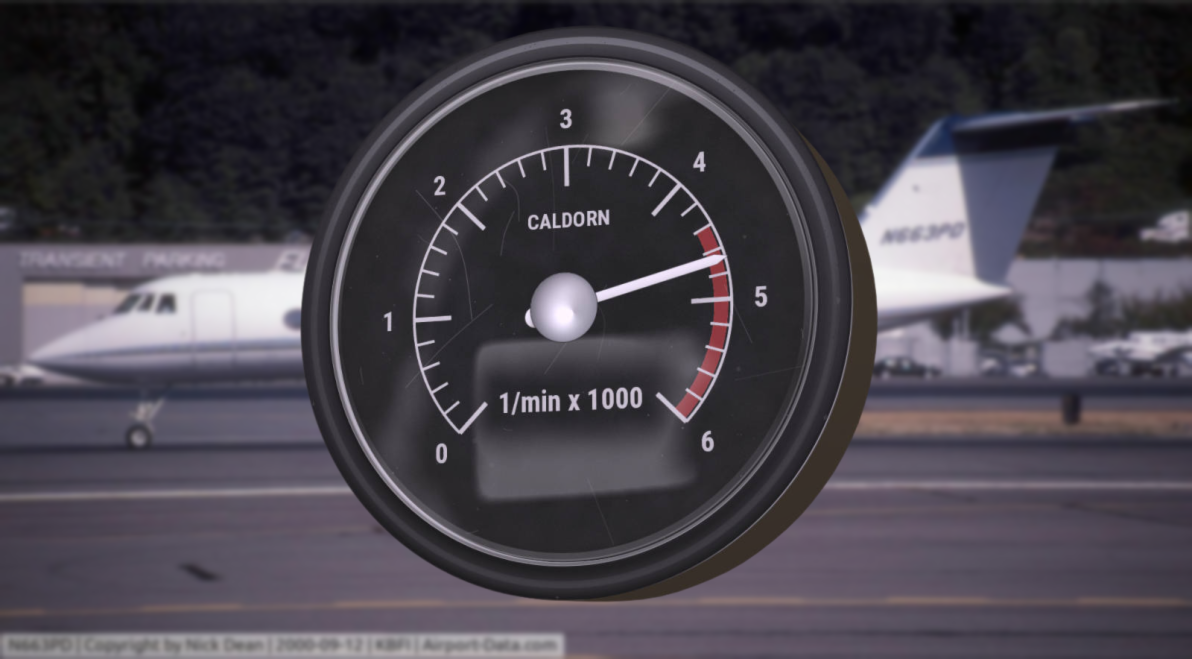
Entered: {"value": 4700, "unit": "rpm"}
